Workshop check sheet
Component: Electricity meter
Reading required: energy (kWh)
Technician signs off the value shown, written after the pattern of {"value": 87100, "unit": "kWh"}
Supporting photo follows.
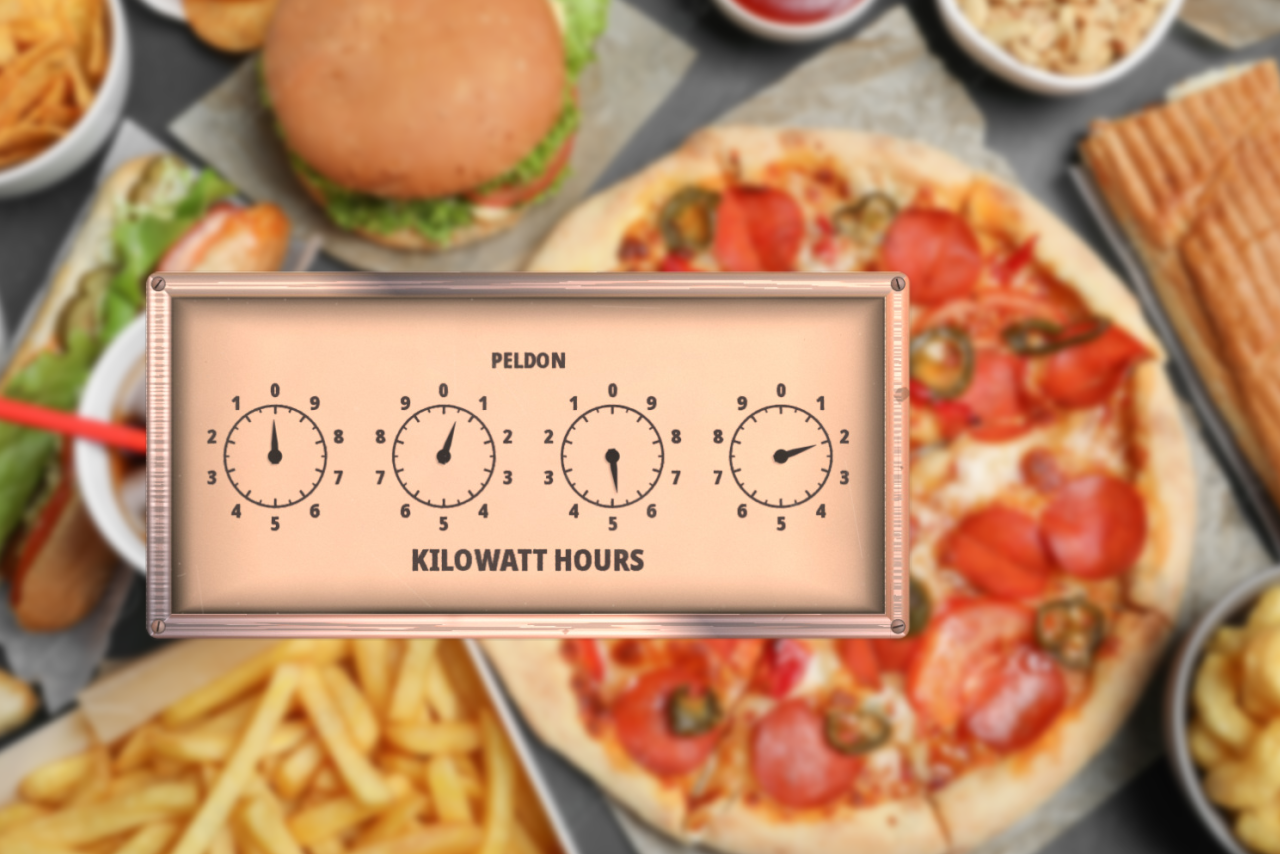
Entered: {"value": 52, "unit": "kWh"}
